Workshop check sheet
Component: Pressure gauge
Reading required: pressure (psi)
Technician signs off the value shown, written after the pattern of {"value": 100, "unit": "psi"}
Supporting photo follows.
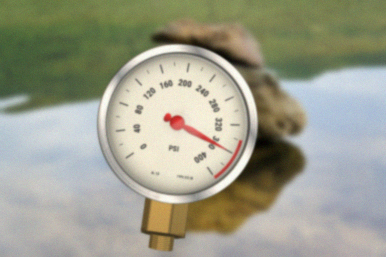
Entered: {"value": 360, "unit": "psi"}
